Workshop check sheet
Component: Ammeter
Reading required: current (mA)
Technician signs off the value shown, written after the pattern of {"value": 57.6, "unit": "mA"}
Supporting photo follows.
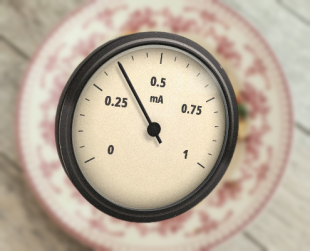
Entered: {"value": 0.35, "unit": "mA"}
